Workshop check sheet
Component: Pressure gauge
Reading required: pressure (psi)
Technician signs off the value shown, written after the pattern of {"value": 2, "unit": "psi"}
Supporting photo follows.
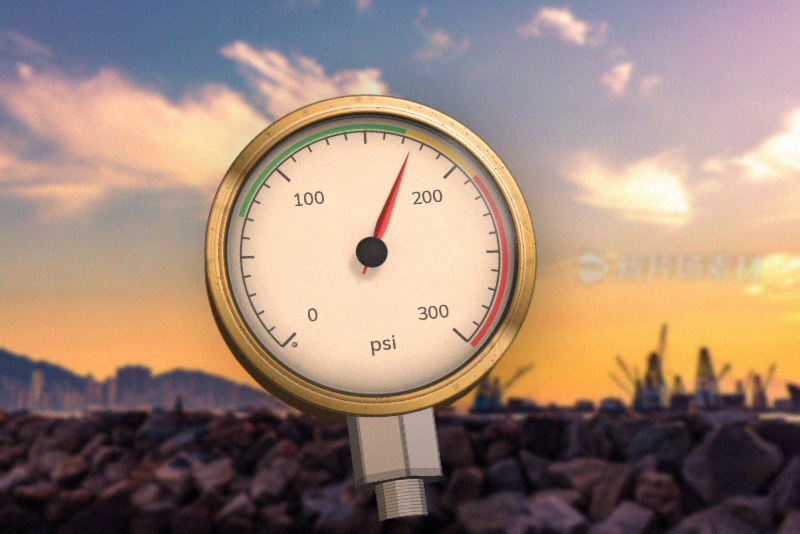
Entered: {"value": 175, "unit": "psi"}
